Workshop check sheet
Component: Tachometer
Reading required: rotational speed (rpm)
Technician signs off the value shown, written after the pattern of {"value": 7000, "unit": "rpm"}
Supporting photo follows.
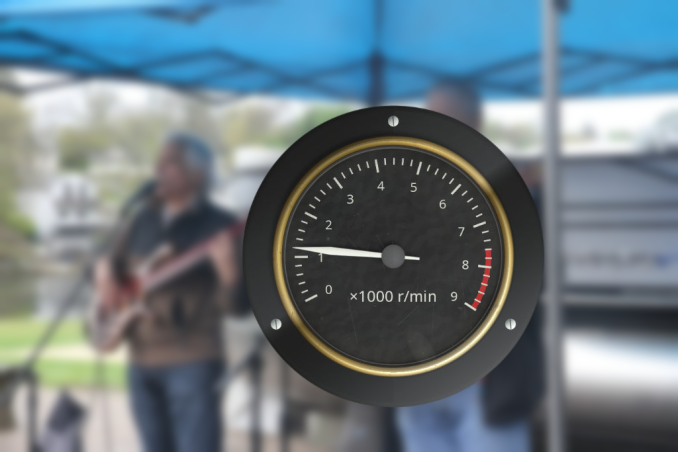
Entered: {"value": 1200, "unit": "rpm"}
